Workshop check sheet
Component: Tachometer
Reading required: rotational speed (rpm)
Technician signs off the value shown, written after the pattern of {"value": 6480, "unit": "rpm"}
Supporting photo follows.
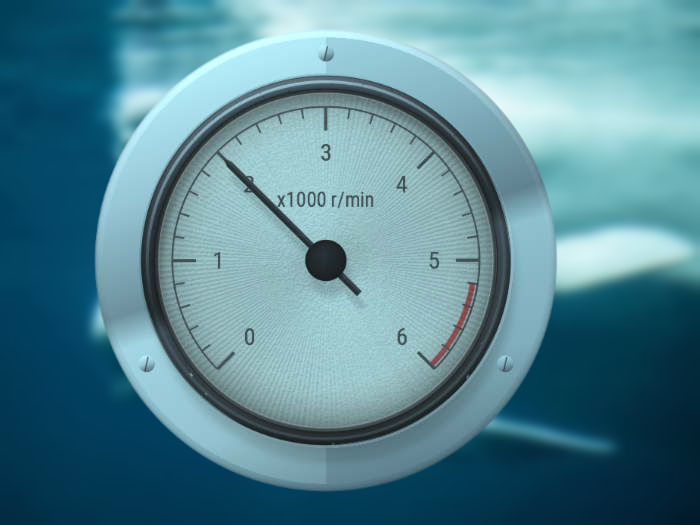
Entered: {"value": 2000, "unit": "rpm"}
